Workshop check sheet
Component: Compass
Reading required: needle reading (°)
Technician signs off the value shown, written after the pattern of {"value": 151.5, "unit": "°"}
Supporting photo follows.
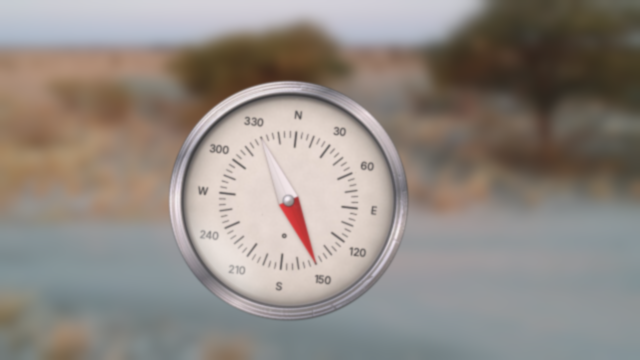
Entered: {"value": 150, "unit": "°"}
